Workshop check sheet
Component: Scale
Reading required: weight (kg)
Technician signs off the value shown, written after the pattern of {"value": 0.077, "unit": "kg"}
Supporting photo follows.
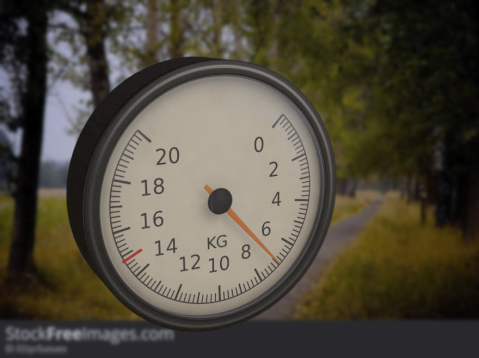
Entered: {"value": 7, "unit": "kg"}
